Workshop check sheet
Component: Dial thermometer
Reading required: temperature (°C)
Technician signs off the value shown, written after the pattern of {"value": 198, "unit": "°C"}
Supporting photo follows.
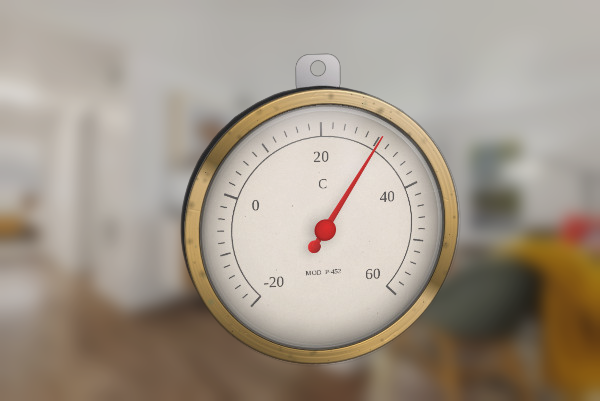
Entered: {"value": 30, "unit": "°C"}
